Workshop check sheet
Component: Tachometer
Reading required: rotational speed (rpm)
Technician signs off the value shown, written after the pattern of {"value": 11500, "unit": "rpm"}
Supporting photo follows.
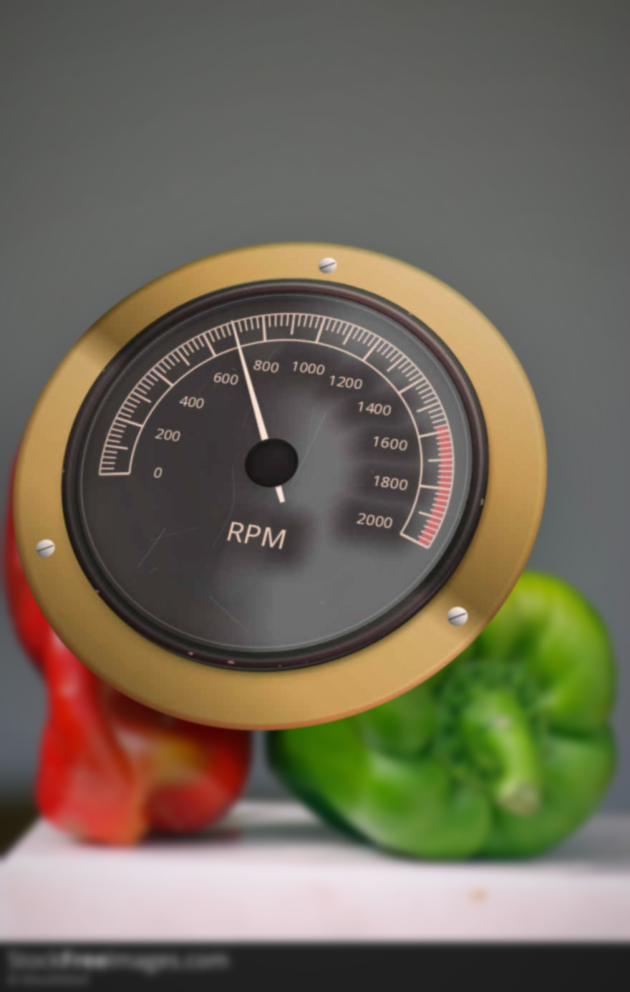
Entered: {"value": 700, "unit": "rpm"}
